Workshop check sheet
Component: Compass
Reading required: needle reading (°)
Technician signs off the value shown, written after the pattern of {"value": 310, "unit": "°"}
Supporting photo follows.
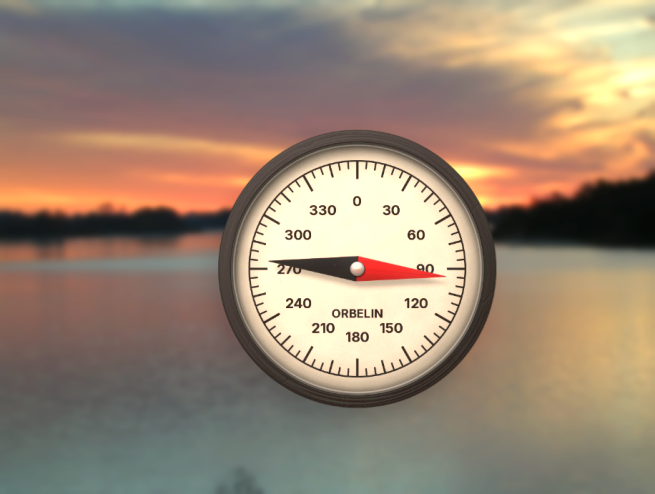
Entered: {"value": 95, "unit": "°"}
